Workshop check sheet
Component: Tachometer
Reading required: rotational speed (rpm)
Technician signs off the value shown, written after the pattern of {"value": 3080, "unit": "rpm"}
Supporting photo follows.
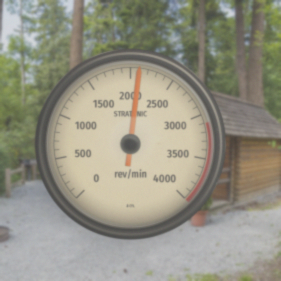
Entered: {"value": 2100, "unit": "rpm"}
